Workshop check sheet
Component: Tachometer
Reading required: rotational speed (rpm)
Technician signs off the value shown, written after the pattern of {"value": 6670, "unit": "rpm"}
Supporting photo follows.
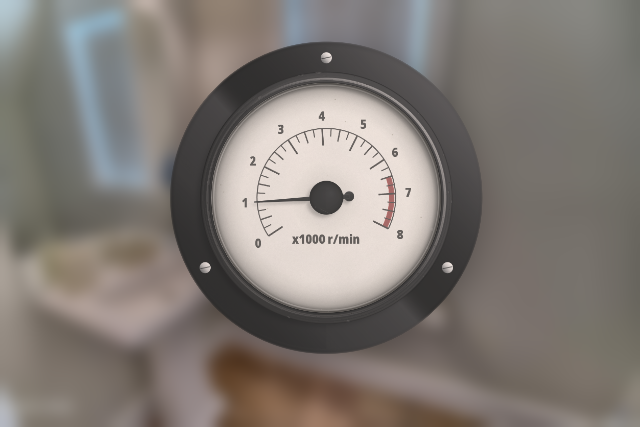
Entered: {"value": 1000, "unit": "rpm"}
